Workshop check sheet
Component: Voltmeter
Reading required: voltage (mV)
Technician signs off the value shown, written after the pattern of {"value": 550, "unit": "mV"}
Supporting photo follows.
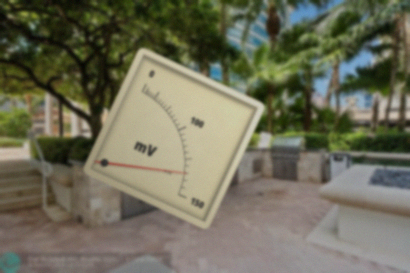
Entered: {"value": 135, "unit": "mV"}
